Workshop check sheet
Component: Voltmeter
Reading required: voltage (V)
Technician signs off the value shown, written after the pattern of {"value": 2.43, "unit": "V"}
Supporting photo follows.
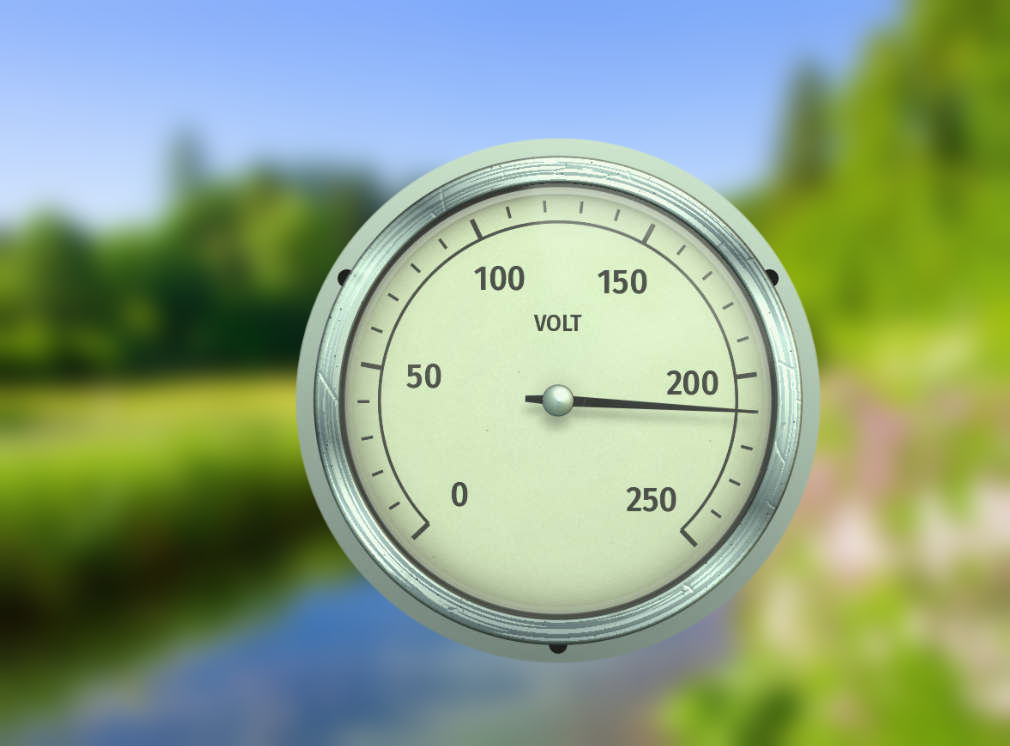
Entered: {"value": 210, "unit": "V"}
